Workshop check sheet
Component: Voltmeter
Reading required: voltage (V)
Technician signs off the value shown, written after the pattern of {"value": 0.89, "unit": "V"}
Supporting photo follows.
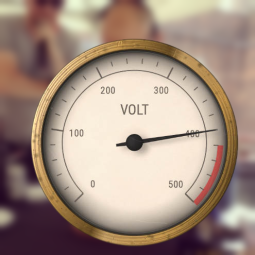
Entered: {"value": 400, "unit": "V"}
